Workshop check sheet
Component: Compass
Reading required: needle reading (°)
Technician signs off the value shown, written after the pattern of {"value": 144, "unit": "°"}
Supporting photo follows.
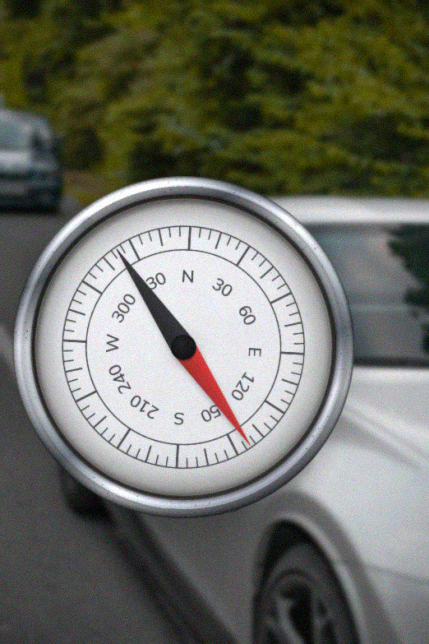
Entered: {"value": 142.5, "unit": "°"}
